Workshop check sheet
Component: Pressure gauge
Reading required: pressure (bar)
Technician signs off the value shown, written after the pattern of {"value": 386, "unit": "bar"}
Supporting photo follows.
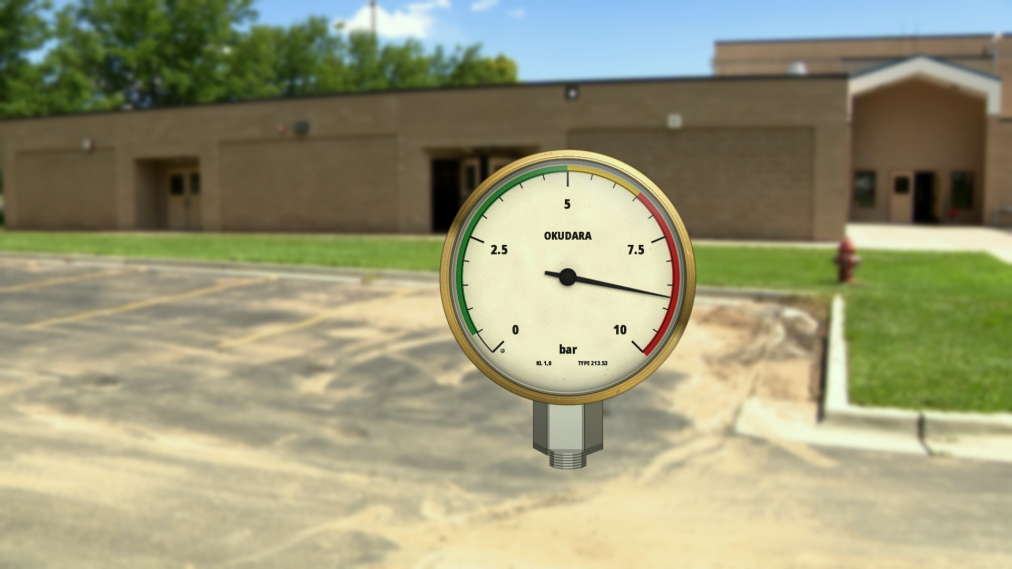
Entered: {"value": 8.75, "unit": "bar"}
